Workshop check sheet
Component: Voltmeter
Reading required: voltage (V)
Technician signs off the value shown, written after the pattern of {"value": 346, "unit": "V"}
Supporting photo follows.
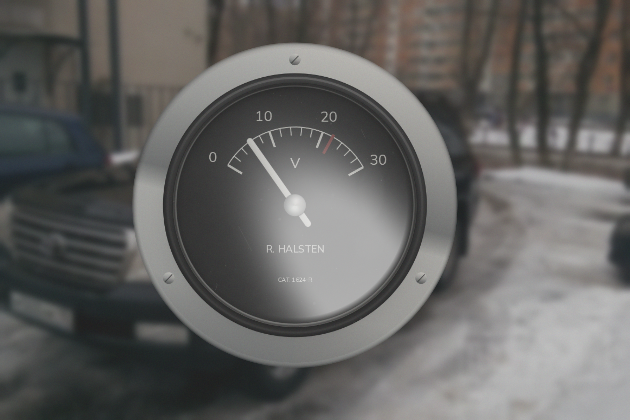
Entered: {"value": 6, "unit": "V"}
